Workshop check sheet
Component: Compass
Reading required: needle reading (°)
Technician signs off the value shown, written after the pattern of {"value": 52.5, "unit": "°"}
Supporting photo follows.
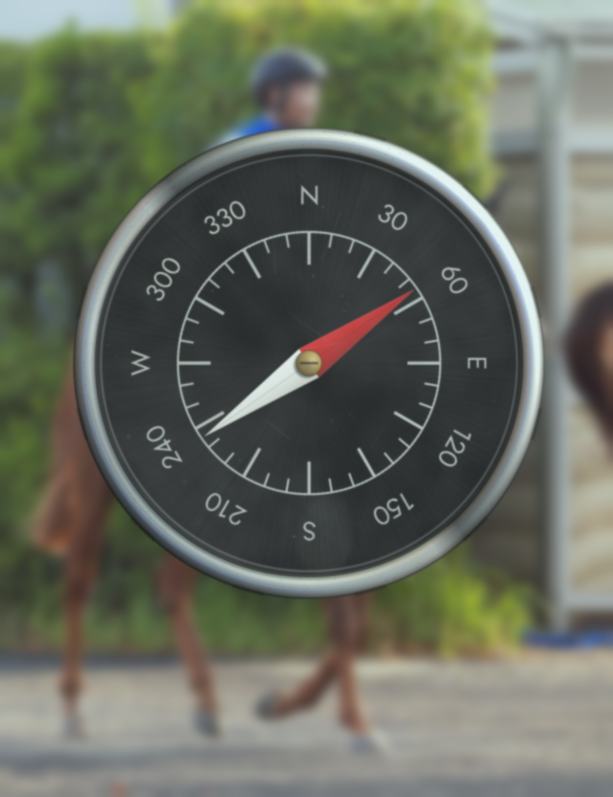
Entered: {"value": 55, "unit": "°"}
